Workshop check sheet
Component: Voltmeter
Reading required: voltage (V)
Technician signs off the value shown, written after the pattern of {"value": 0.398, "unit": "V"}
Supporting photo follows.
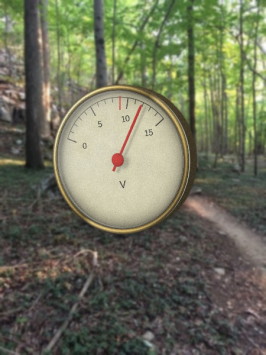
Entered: {"value": 12, "unit": "V"}
